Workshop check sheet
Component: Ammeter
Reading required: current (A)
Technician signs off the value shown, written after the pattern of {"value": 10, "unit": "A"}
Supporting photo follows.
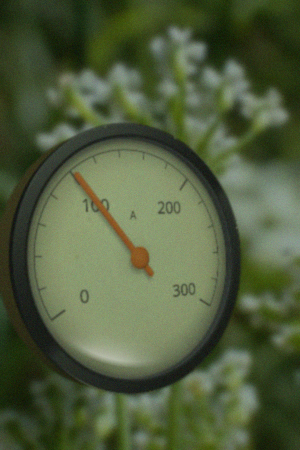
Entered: {"value": 100, "unit": "A"}
